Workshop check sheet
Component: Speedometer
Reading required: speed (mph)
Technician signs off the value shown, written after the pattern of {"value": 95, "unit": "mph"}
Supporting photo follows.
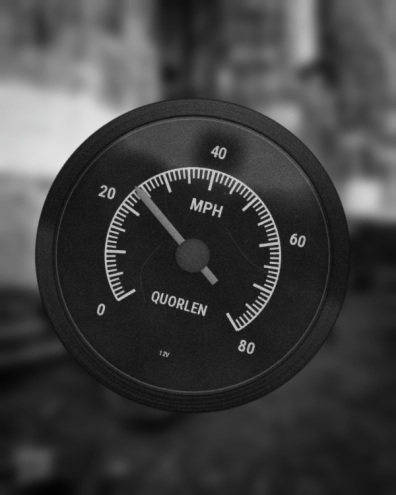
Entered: {"value": 24, "unit": "mph"}
